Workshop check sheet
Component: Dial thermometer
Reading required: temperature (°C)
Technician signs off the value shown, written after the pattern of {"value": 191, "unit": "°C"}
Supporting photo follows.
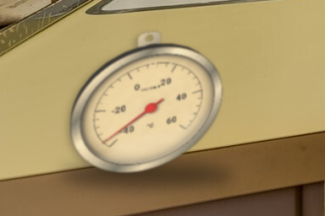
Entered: {"value": -36, "unit": "°C"}
